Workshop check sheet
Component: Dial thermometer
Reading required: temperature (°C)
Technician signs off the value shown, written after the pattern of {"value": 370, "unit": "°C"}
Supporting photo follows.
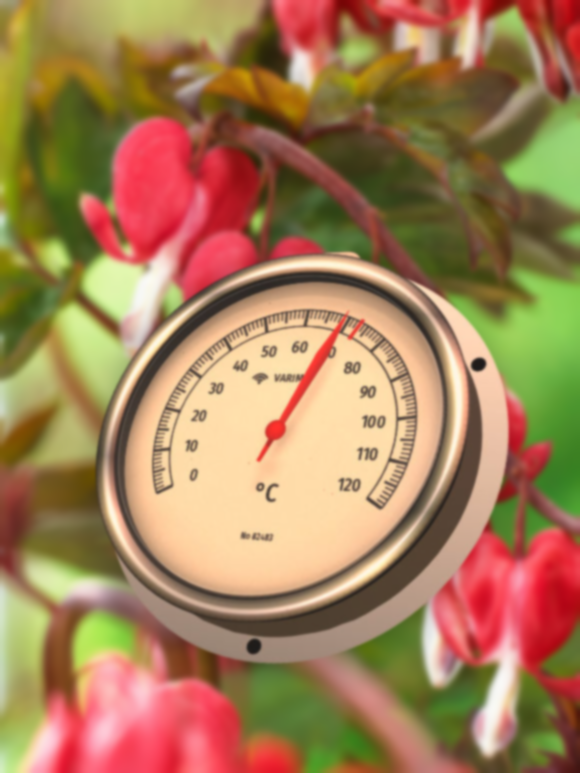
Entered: {"value": 70, "unit": "°C"}
